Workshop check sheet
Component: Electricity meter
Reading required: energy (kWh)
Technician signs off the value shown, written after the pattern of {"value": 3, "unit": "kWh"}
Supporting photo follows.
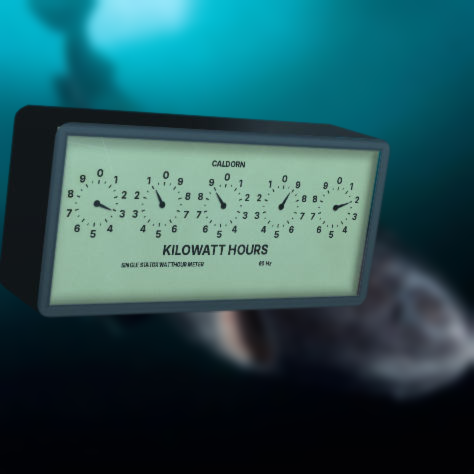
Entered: {"value": 30892, "unit": "kWh"}
